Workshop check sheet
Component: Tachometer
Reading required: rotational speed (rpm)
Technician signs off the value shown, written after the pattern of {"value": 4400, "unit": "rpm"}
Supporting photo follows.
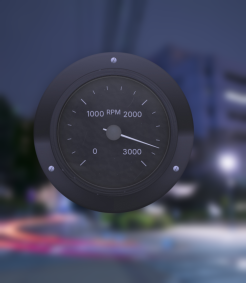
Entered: {"value": 2700, "unit": "rpm"}
